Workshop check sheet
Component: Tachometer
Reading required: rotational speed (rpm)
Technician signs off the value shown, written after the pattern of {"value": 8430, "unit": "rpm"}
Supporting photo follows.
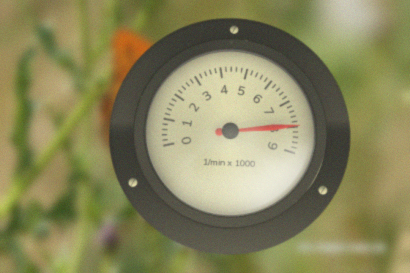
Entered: {"value": 8000, "unit": "rpm"}
